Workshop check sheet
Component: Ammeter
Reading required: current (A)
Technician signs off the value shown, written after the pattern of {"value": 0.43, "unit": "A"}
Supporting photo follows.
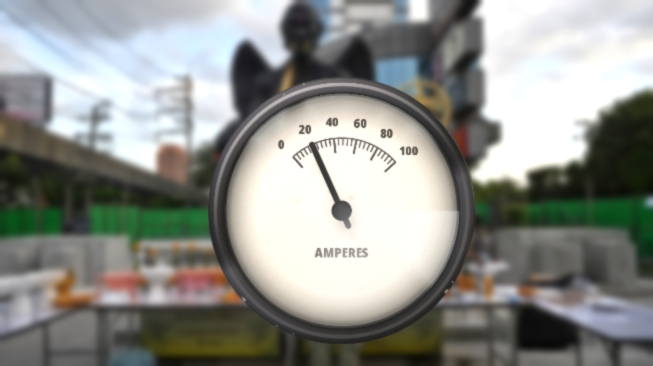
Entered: {"value": 20, "unit": "A"}
